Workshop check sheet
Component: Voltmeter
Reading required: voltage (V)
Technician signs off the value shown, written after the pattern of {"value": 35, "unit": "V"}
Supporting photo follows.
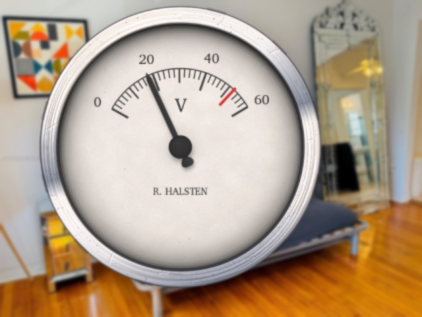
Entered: {"value": 18, "unit": "V"}
